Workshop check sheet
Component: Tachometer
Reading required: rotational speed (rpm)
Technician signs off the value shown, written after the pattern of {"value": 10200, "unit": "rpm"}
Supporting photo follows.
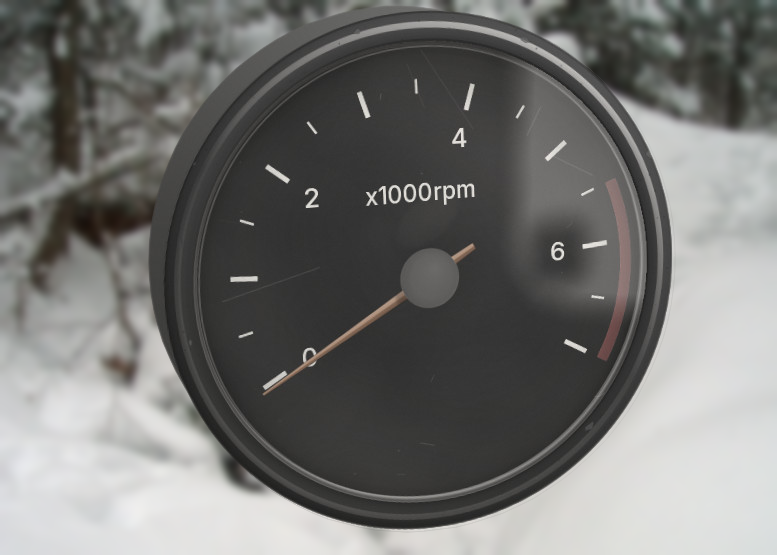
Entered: {"value": 0, "unit": "rpm"}
